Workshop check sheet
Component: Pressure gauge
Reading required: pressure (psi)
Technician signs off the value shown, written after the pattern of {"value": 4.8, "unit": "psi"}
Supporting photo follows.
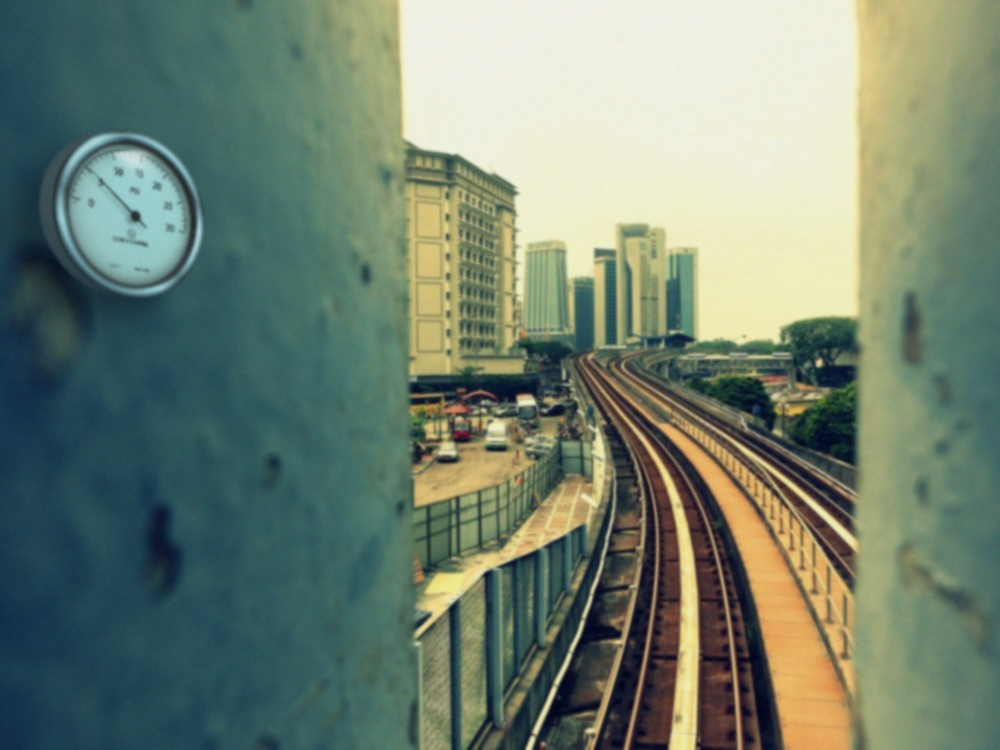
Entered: {"value": 5, "unit": "psi"}
